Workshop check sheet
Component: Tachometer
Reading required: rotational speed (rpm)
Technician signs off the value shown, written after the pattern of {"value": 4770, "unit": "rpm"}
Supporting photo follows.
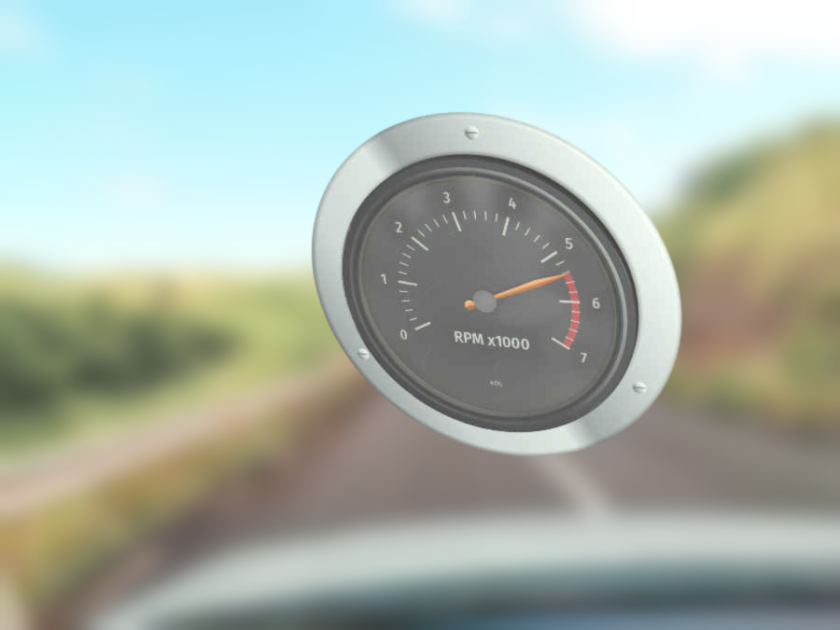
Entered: {"value": 5400, "unit": "rpm"}
